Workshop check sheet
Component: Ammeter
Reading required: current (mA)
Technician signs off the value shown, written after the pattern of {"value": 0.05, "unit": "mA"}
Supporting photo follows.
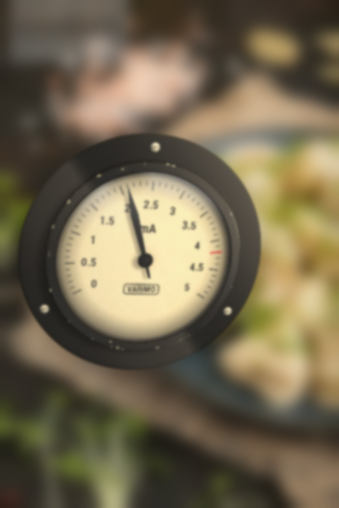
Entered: {"value": 2.1, "unit": "mA"}
